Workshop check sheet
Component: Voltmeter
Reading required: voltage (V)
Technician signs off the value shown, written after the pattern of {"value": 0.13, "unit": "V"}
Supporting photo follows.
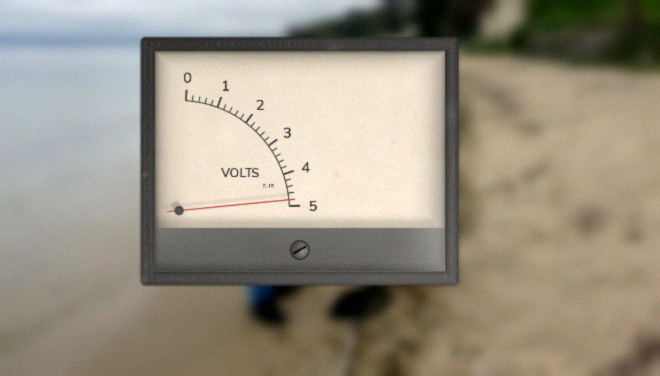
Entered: {"value": 4.8, "unit": "V"}
